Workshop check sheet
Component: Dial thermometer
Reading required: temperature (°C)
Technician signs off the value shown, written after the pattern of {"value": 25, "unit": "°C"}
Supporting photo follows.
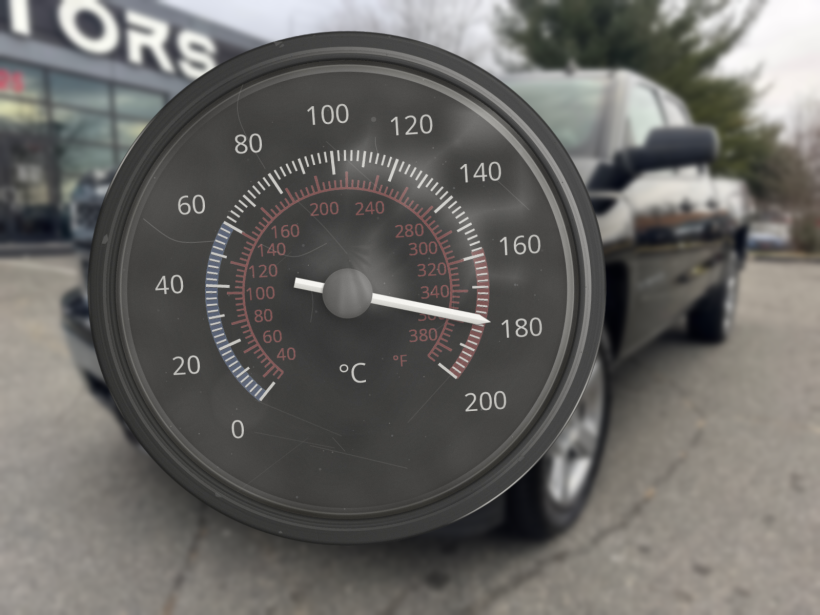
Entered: {"value": 180, "unit": "°C"}
